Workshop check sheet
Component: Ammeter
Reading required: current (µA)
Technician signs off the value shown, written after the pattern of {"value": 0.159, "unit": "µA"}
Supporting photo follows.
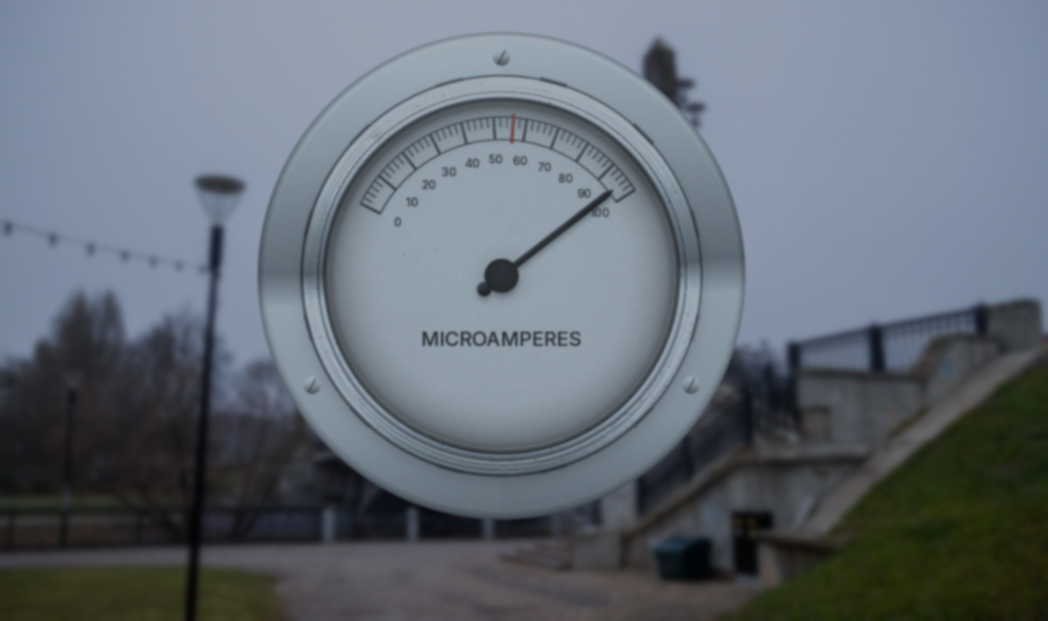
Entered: {"value": 96, "unit": "µA"}
